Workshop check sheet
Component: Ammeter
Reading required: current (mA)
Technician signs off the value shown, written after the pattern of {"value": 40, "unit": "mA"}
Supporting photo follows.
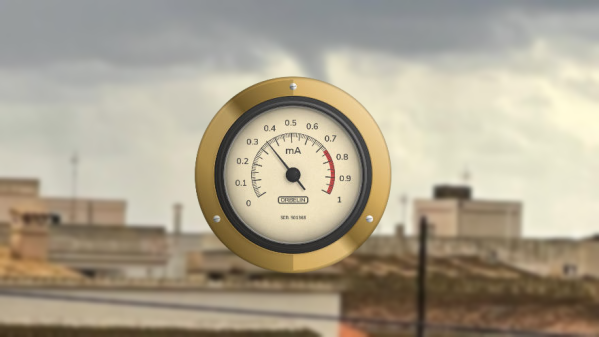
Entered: {"value": 0.35, "unit": "mA"}
